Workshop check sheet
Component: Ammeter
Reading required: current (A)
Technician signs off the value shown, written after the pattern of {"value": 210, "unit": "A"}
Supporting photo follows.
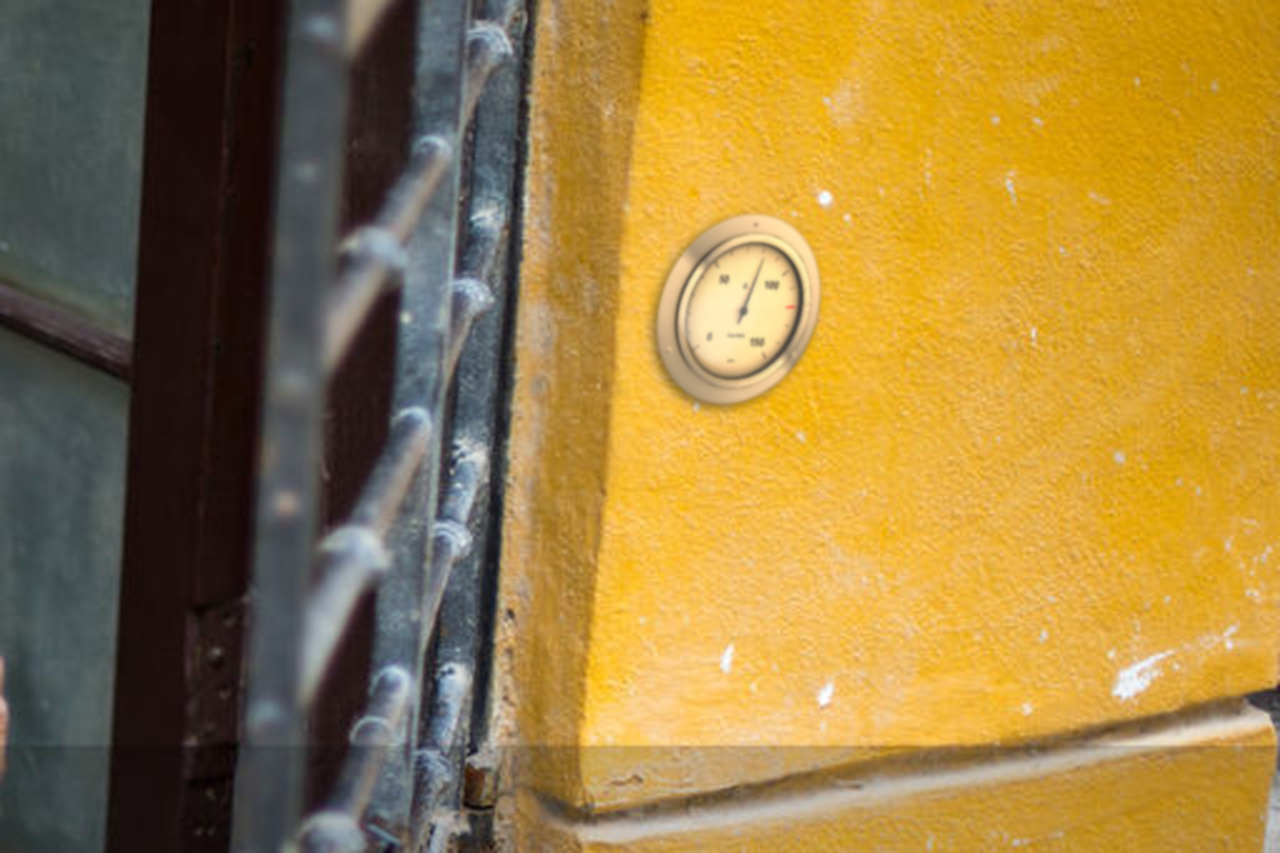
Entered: {"value": 80, "unit": "A"}
